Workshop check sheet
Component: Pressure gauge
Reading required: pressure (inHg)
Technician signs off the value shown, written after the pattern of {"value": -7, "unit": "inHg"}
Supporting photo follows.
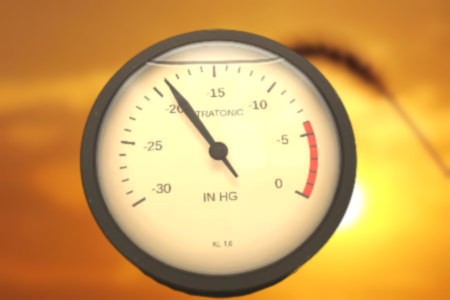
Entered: {"value": -19, "unit": "inHg"}
